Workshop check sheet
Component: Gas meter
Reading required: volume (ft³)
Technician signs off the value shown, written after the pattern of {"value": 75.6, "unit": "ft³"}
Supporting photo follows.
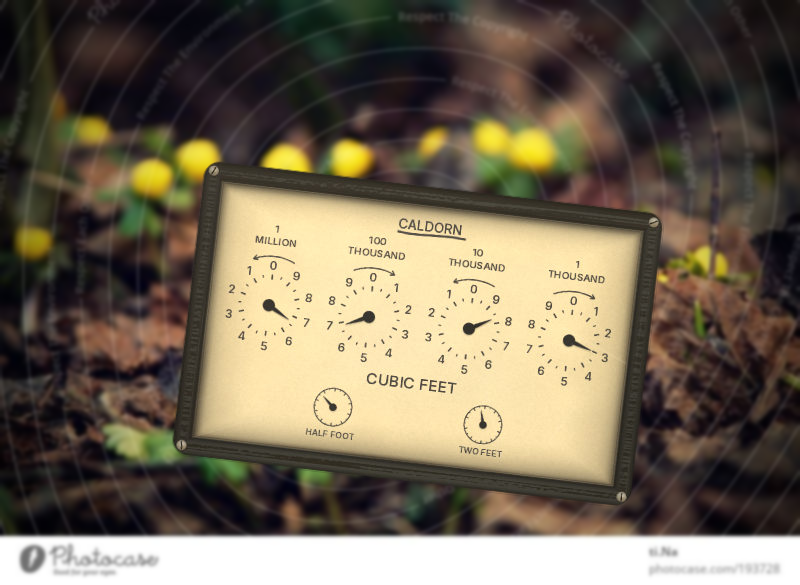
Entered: {"value": 668300, "unit": "ft³"}
